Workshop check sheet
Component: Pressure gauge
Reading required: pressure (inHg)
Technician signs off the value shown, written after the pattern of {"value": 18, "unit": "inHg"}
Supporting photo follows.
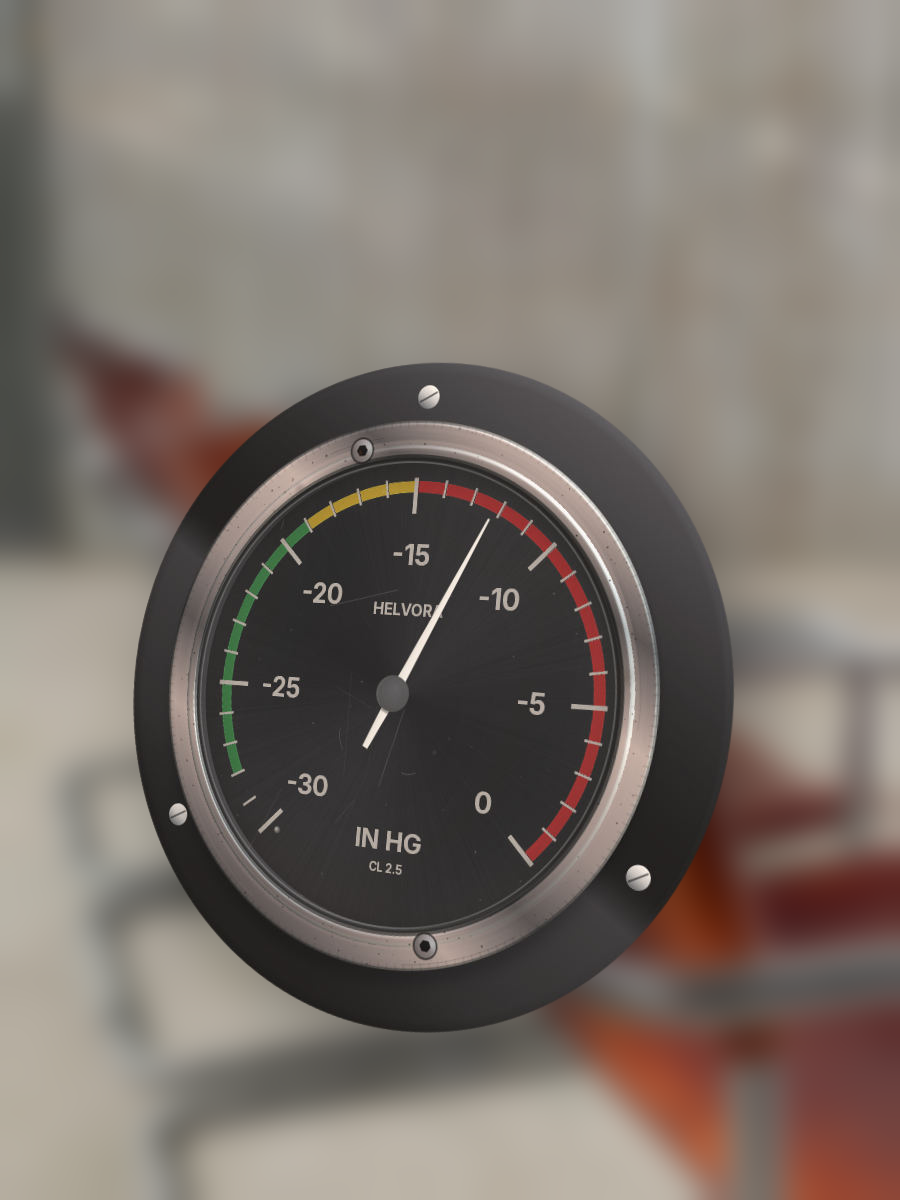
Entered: {"value": -12, "unit": "inHg"}
